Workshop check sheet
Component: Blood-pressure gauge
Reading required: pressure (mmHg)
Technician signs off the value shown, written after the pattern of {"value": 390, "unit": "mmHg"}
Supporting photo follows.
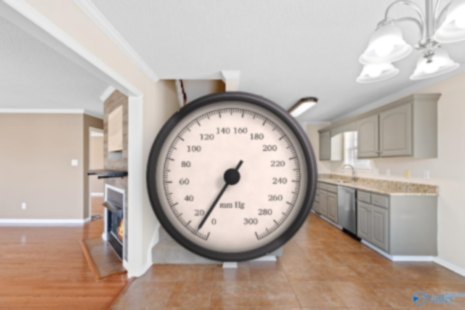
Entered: {"value": 10, "unit": "mmHg"}
